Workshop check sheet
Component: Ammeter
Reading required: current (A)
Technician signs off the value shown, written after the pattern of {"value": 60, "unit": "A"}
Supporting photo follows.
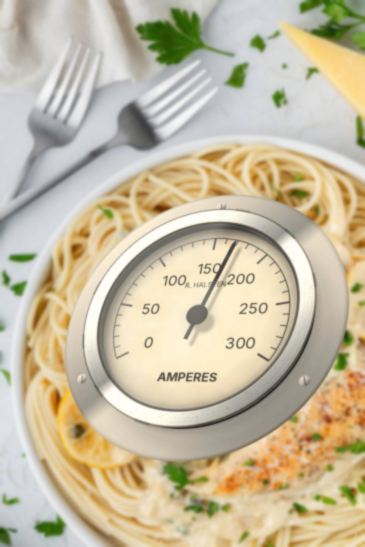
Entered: {"value": 170, "unit": "A"}
